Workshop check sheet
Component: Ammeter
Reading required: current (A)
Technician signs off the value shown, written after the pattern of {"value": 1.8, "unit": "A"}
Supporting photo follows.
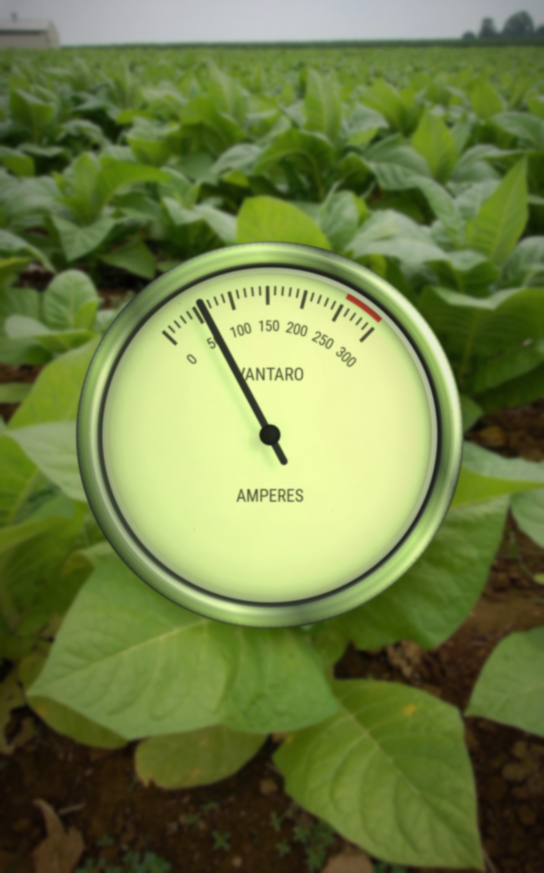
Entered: {"value": 60, "unit": "A"}
